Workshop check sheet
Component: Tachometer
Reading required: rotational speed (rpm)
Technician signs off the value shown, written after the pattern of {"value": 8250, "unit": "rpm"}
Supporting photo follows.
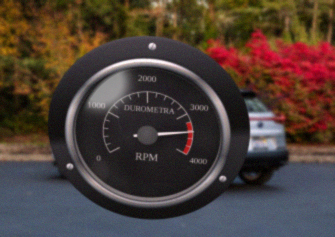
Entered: {"value": 3400, "unit": "rpm"}
